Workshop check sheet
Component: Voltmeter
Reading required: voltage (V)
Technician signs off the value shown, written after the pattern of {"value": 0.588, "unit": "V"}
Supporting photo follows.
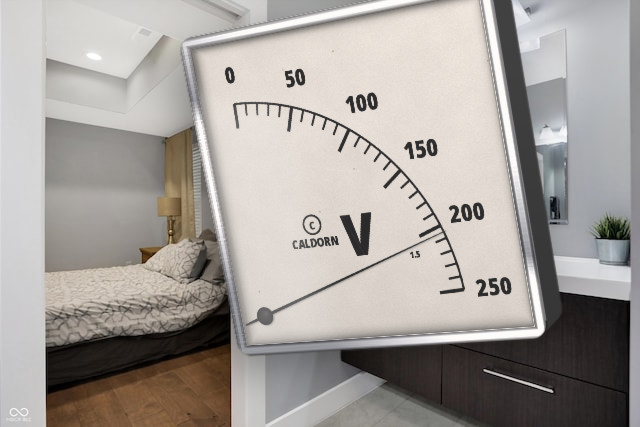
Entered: {"value": 205, "unit": "V"}
